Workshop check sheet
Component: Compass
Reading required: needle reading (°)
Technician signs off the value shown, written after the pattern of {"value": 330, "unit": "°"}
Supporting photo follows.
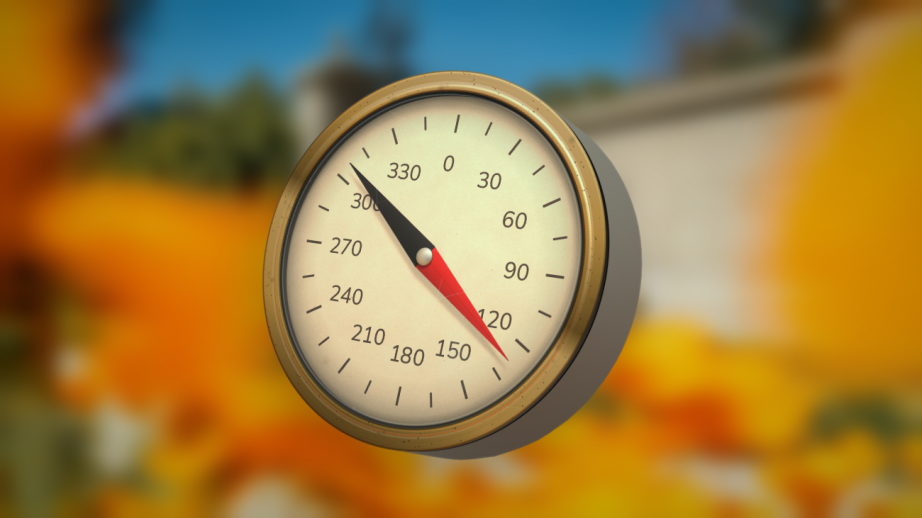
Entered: {"value": 127.5, "unit": "°"}
